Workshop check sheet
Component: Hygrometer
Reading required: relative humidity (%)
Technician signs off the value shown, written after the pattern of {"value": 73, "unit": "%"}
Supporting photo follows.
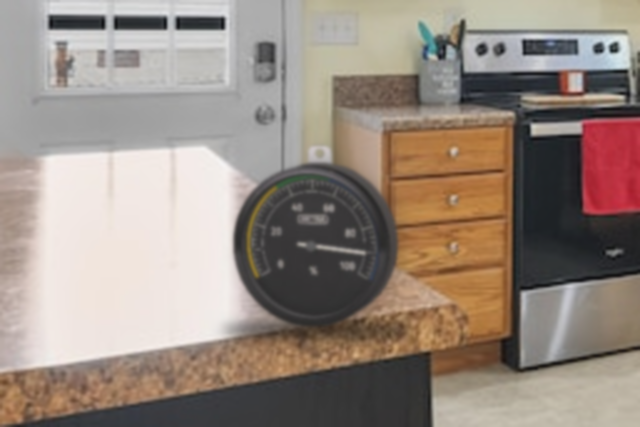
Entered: {"value": 90, "unit": "%"}
